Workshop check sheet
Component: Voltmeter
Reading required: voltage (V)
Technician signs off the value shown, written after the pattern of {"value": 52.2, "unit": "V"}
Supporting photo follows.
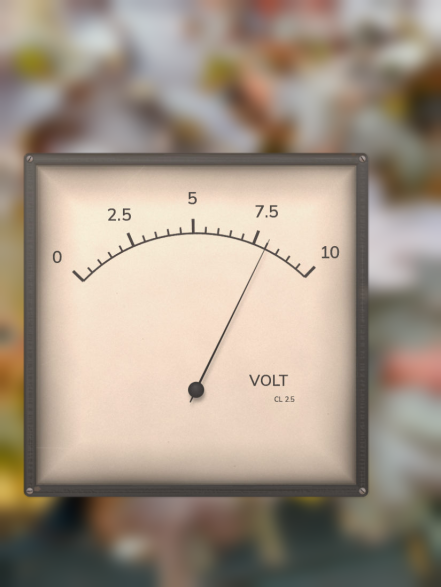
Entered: {"value": 8, "unit": "V"}
